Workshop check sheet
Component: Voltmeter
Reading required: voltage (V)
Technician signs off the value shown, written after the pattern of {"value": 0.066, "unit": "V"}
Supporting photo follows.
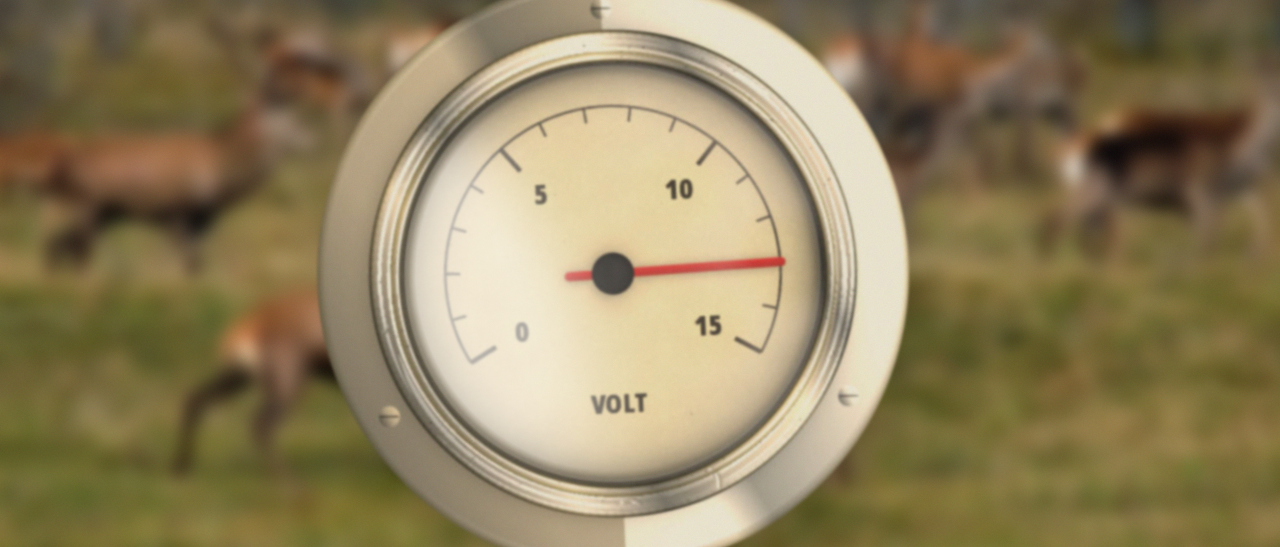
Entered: {"value": 13, "unit": "V"}
